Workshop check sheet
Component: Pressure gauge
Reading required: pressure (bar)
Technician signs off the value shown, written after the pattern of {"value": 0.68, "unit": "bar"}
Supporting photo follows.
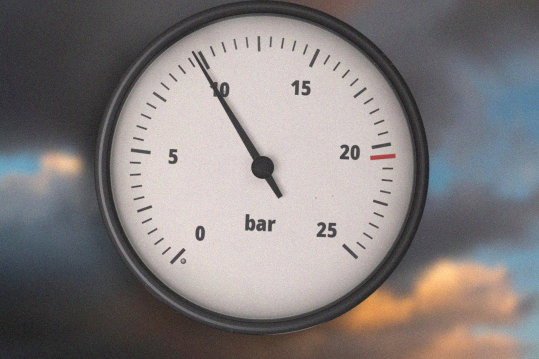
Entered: {"value": 9.75, "unit": "bar"}
